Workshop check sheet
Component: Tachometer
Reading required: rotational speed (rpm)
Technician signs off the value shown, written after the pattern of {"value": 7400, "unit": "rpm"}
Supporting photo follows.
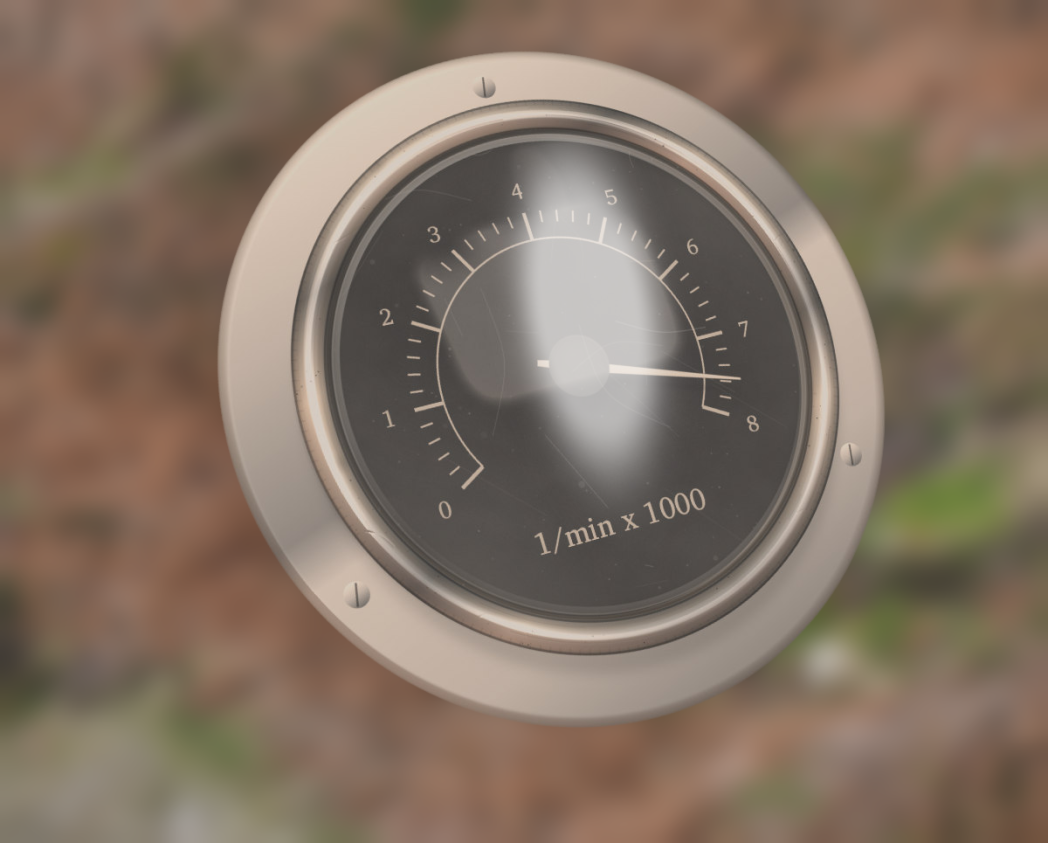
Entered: {"value": 7600, "unit": "rpm"}
